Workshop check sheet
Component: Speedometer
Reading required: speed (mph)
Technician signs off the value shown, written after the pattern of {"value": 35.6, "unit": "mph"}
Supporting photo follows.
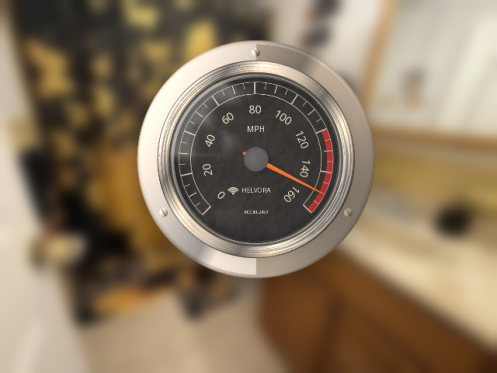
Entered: {"value": 150, "unit": "mph"}
